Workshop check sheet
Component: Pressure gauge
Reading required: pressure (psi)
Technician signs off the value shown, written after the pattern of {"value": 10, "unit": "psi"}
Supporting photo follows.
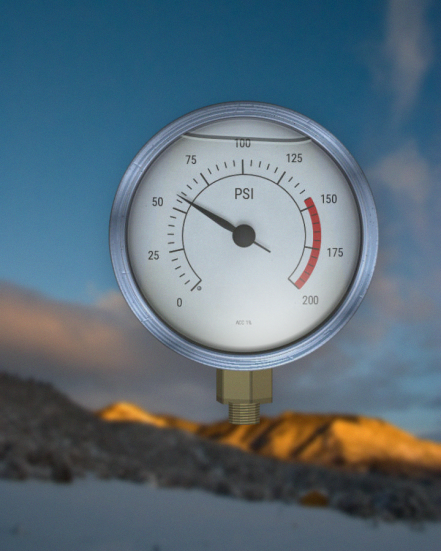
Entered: {"value": 57.5, "unit": "psi"}
